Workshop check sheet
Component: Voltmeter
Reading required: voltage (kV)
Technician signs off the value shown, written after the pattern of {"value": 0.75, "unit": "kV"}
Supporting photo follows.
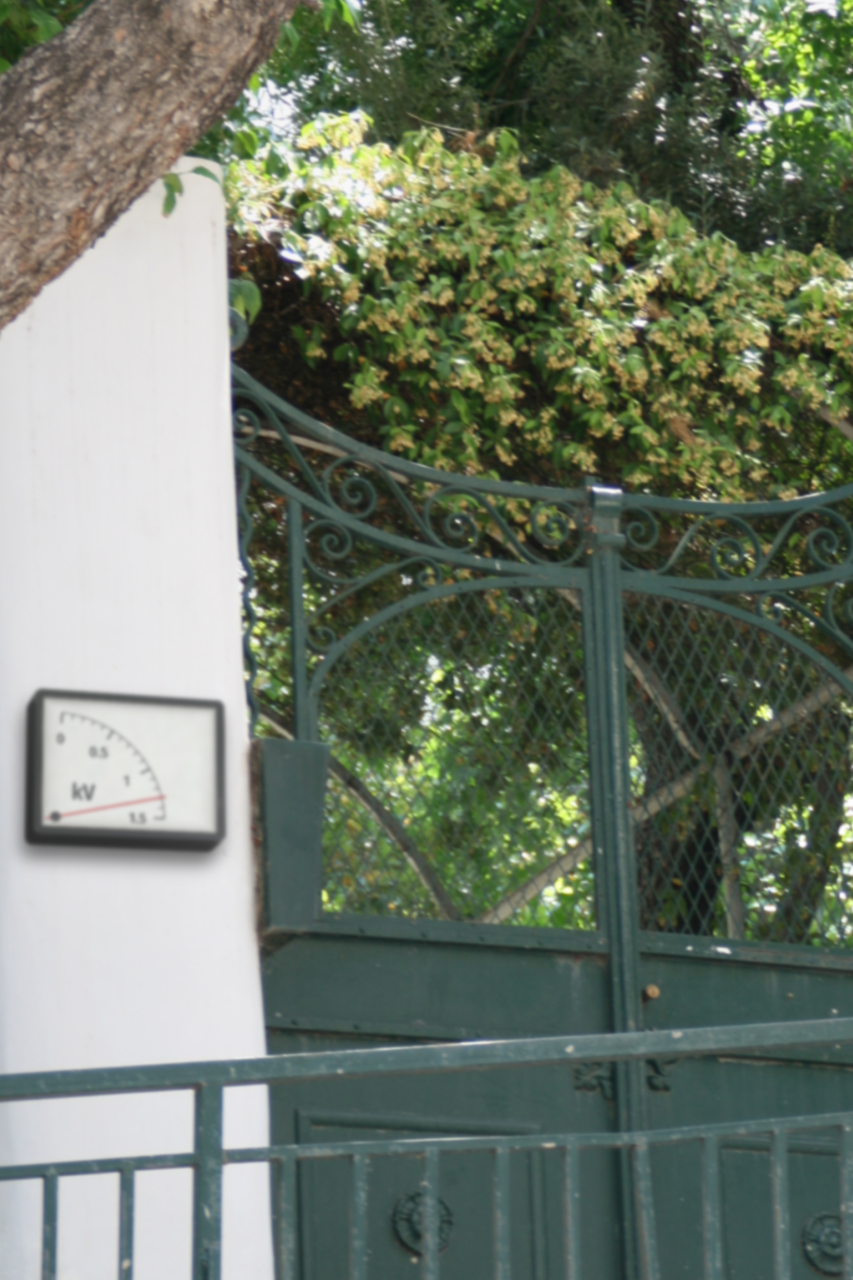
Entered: {"value": 1.3, "unit": "kV"}
